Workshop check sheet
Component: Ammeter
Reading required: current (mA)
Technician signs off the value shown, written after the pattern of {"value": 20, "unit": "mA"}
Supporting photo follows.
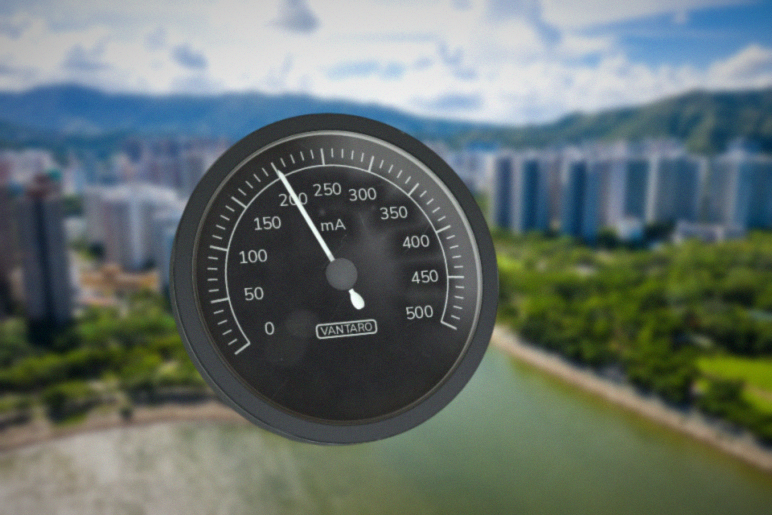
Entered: {"value": 200, "unit": "mA"}
